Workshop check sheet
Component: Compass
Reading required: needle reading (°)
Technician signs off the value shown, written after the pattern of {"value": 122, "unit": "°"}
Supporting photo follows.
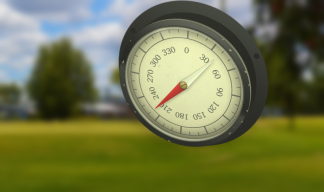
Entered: {"value": 220, "unit": "°"}
